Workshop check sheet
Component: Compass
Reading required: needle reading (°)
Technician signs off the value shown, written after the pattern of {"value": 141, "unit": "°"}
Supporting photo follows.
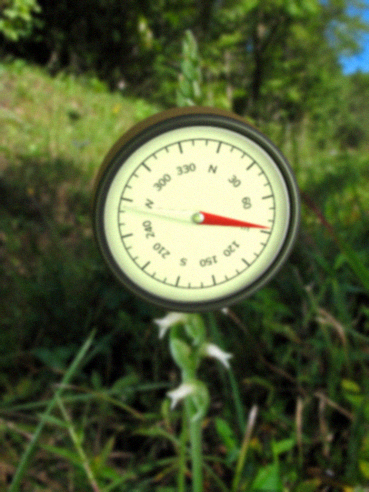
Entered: {"value": 85, "unit": "°"}
